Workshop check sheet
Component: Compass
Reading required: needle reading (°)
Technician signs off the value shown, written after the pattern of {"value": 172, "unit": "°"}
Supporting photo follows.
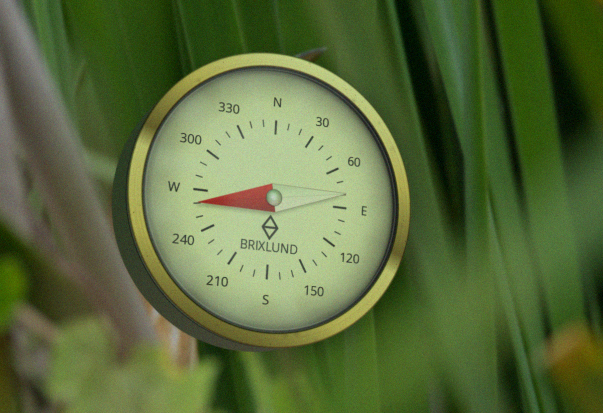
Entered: {"value": 260, "unit": "°"}
